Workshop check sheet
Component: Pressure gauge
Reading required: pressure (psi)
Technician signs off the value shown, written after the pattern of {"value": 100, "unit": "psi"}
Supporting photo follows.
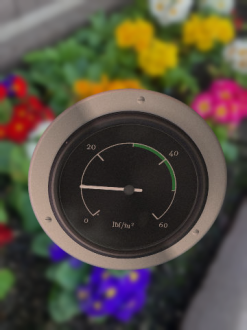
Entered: {"value": 10, "unit": "psi"}
